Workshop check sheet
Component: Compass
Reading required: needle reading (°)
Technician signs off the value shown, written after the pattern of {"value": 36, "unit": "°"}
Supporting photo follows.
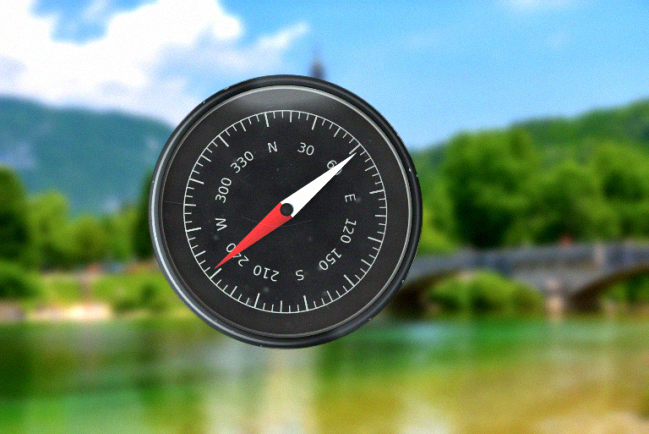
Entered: {"value": 242.5, "unit": "°"}
